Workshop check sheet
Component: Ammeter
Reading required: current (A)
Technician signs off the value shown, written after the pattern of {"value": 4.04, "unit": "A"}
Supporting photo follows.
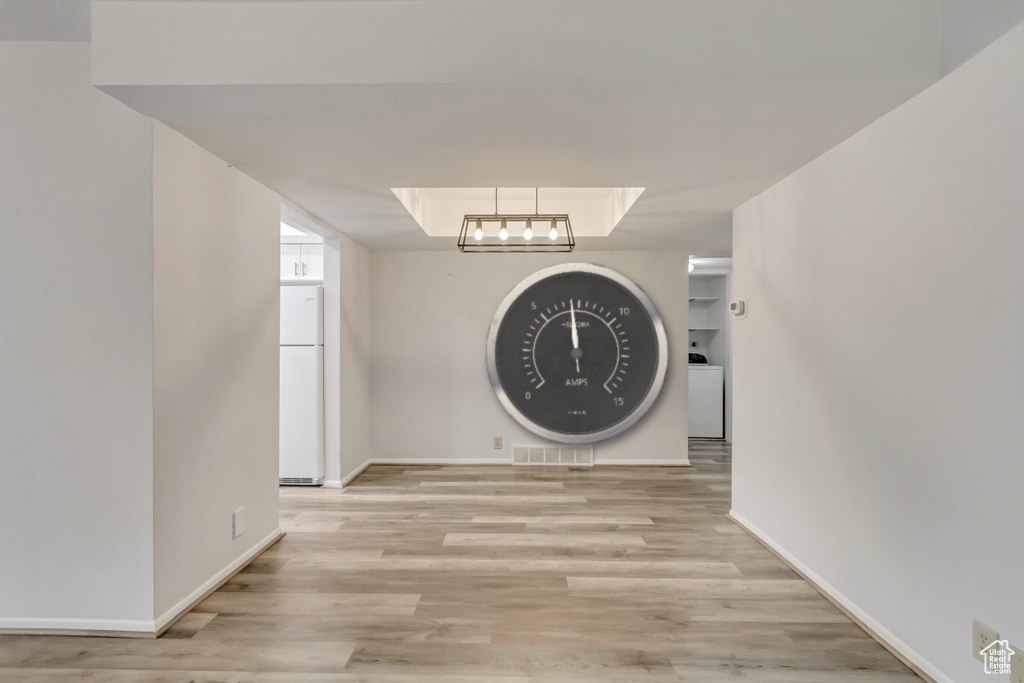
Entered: {"value": 7, "unit": "A"}
